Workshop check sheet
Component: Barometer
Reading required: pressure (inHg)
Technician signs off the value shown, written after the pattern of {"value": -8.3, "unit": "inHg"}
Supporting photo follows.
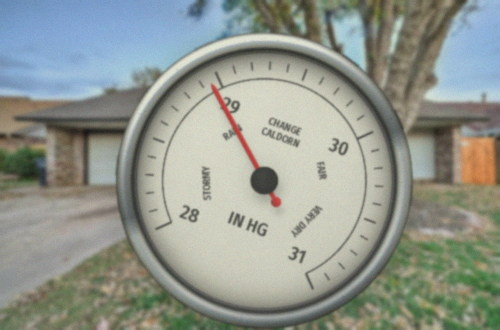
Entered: {"value": 28.95, "unit": "inHg"}
